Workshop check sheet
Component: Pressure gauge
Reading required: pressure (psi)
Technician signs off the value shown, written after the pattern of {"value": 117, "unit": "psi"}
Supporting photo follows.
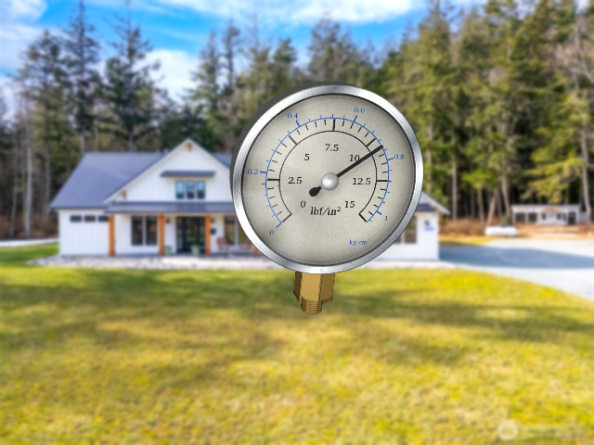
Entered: {"value": 10.5, "unit": "psi"}
